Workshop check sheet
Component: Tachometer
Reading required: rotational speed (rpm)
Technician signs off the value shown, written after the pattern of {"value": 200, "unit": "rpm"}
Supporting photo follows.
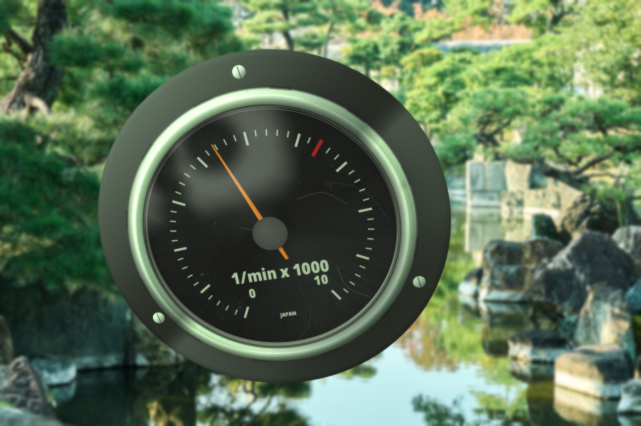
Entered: {"value": 4400, "unit": "rpm"}
